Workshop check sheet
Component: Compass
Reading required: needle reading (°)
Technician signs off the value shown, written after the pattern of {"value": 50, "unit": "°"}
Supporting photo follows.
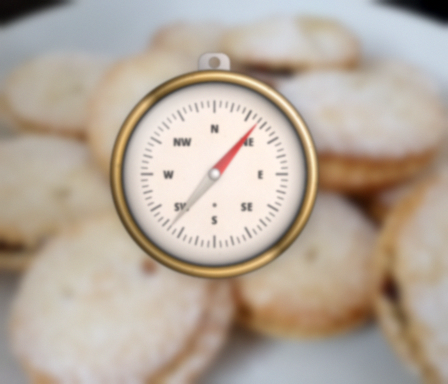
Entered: {"value": 40, "unit": "°"}
